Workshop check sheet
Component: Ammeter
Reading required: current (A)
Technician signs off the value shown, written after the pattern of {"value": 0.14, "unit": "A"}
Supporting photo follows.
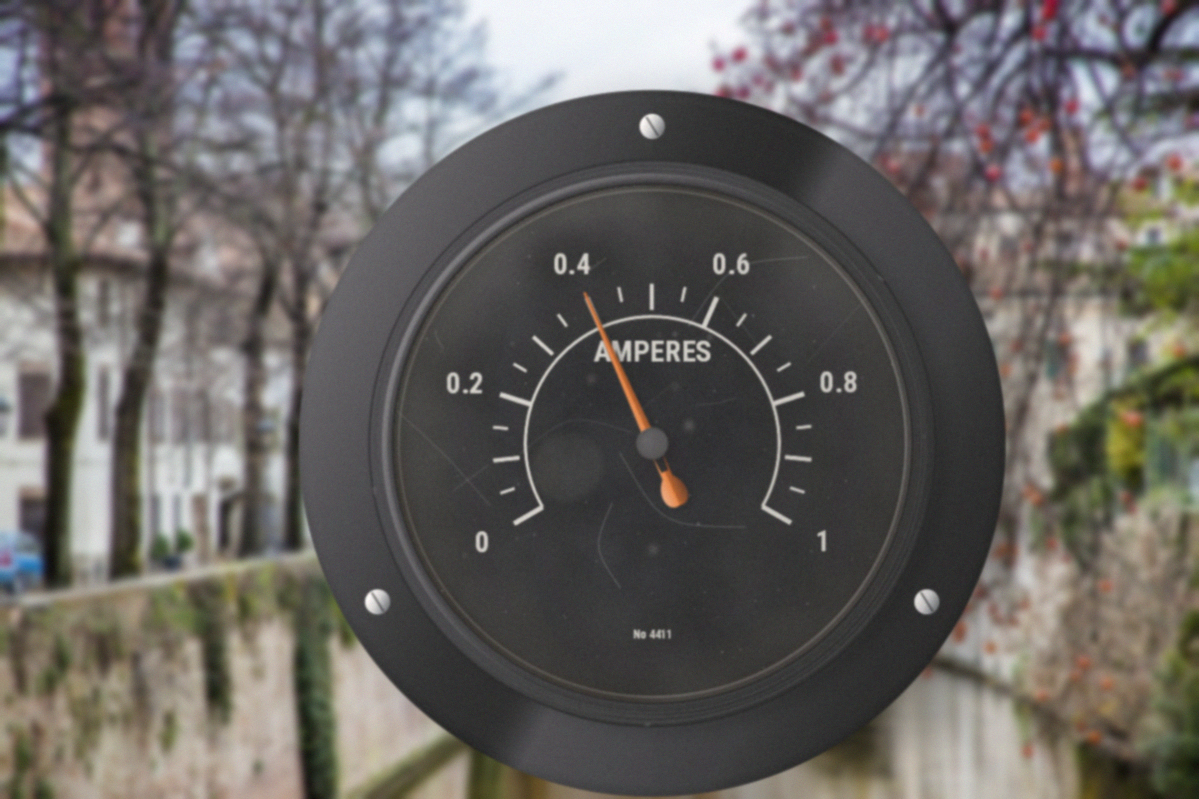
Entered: {"value": 0.4, "unit": "A"}
